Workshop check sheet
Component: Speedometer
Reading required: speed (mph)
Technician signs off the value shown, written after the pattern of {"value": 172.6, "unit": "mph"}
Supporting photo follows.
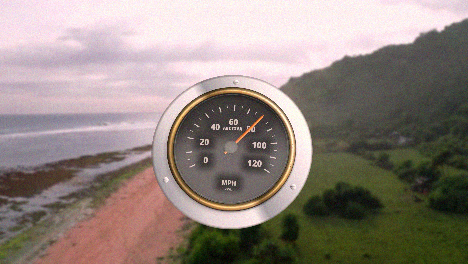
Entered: {"value": 80, "unit": "mph"}
